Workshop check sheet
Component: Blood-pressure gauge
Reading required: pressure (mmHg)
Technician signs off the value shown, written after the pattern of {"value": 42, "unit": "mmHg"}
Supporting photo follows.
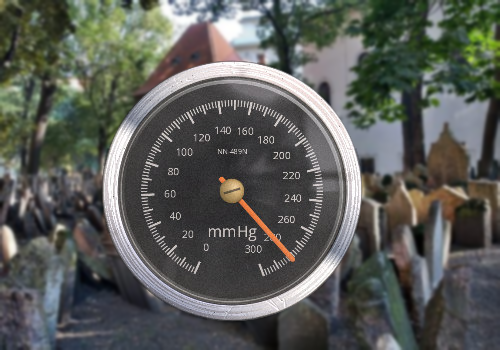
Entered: {"value": 280, "unit": "mmHg"}
